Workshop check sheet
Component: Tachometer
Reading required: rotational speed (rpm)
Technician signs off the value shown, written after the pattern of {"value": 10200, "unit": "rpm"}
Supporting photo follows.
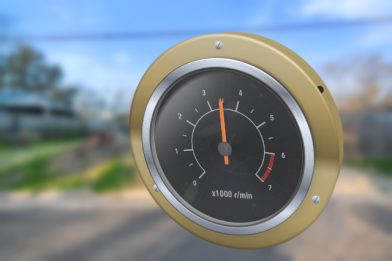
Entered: {"value": 3500, "unit": "rpm"}
